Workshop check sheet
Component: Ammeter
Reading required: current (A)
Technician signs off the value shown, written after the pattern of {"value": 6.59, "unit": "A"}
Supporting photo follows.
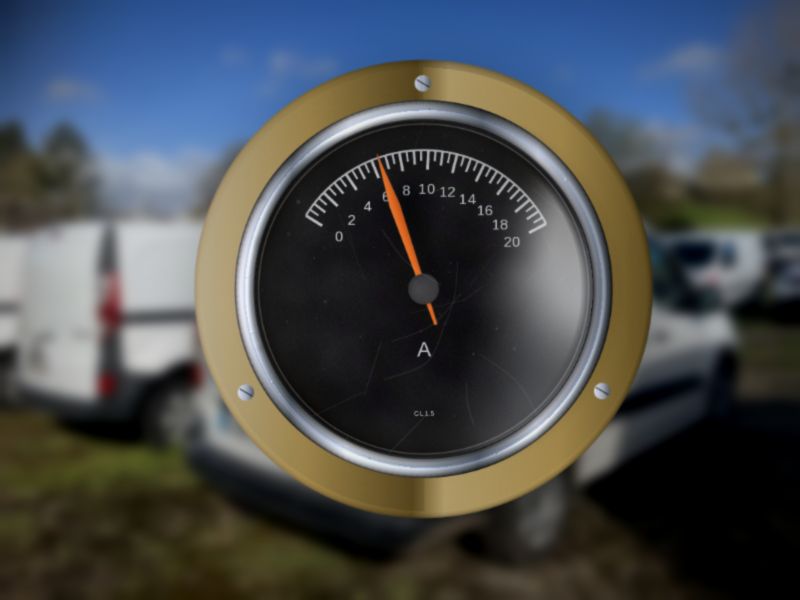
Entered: {"value": 6.5, "unit": "A"}
